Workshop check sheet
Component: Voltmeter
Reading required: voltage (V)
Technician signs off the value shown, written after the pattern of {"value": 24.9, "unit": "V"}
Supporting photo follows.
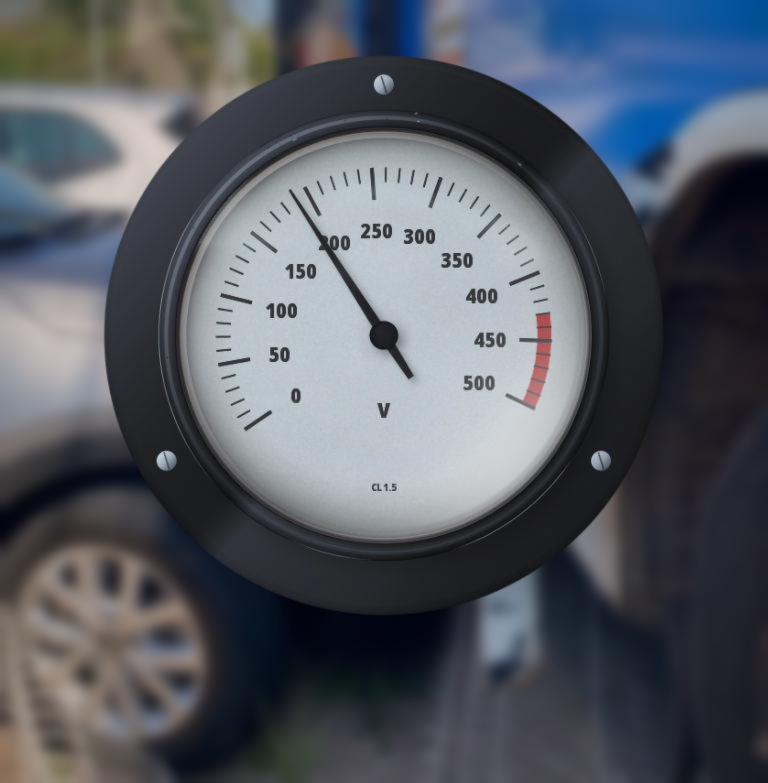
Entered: {"value": 190, "unit": "V"}
